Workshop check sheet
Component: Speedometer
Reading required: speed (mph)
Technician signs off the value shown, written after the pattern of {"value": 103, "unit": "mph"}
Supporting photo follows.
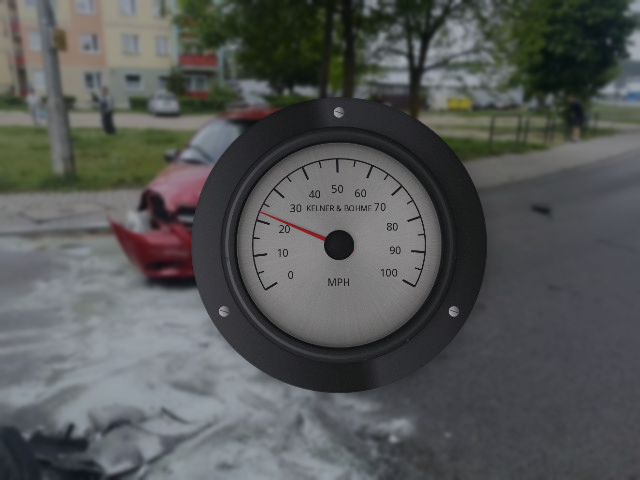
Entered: {"value": 22.5, "unit": "mph"}
